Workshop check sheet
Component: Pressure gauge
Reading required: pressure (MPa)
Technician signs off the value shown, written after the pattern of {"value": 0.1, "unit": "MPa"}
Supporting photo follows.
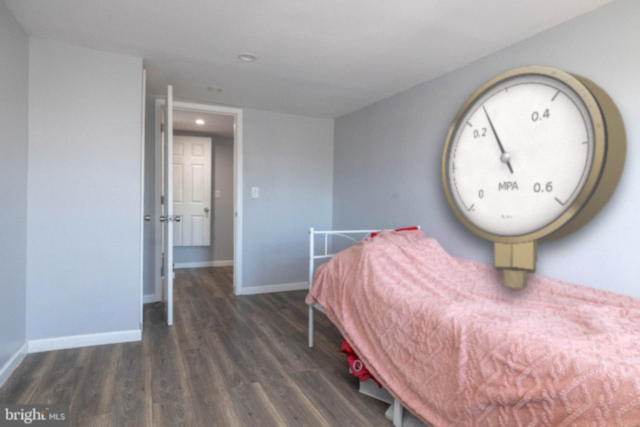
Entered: {"value": 0.25, "unit": "MPa"}
